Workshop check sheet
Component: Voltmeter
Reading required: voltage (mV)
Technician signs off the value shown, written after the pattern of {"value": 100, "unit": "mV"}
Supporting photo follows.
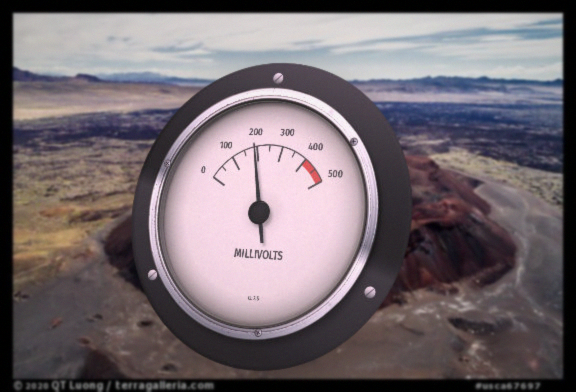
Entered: {"value": 200, "unit": "mV"}
